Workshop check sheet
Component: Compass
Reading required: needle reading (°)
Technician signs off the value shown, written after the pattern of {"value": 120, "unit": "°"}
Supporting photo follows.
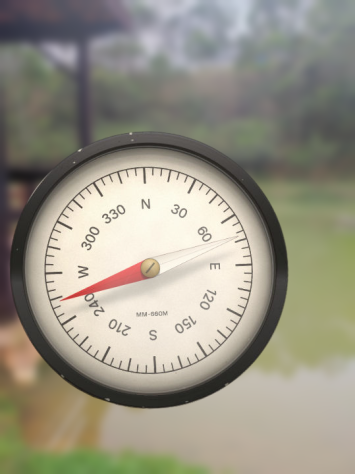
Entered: {"value": 252.5, "unit": "°"}
